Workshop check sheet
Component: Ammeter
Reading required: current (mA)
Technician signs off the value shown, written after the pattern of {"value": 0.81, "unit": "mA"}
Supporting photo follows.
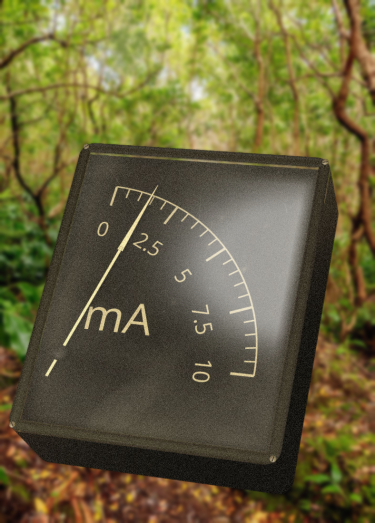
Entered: {"value": 1.5, "unit": "mA"}
